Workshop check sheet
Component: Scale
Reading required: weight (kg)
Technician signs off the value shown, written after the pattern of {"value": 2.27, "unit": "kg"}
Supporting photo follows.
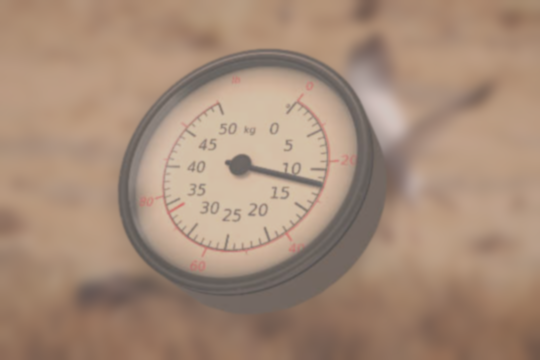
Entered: {"value": 12, "unit": "kg"}
